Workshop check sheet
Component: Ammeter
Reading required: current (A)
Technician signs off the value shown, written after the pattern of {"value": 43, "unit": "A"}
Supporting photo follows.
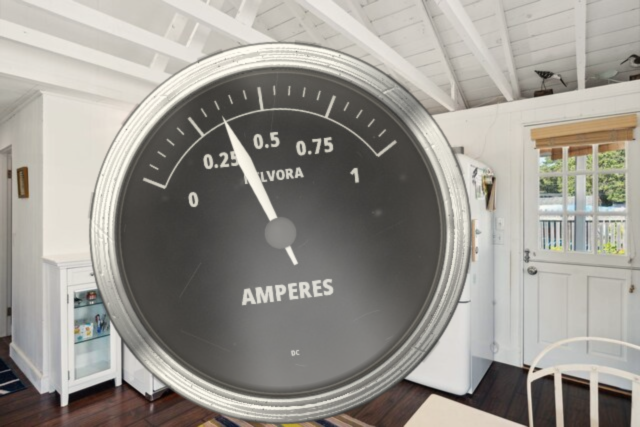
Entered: {"value": 0.35, "unit": "A"}
